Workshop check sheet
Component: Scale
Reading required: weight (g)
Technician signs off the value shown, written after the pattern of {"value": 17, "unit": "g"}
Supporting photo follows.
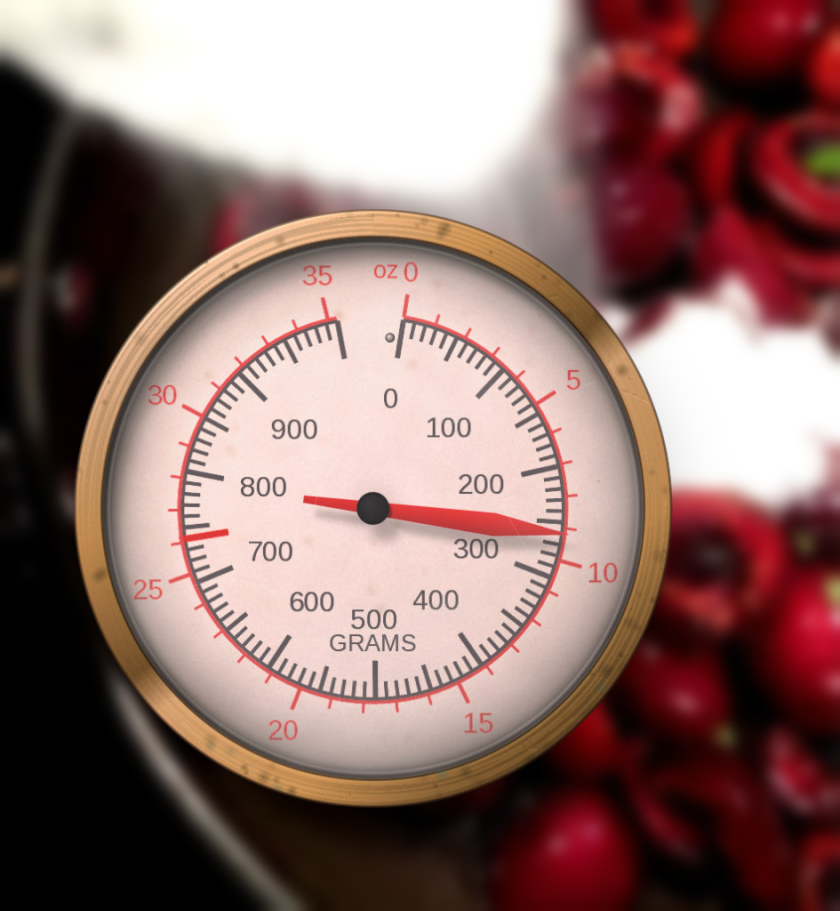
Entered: {"value": 260, "unit": "g"}
